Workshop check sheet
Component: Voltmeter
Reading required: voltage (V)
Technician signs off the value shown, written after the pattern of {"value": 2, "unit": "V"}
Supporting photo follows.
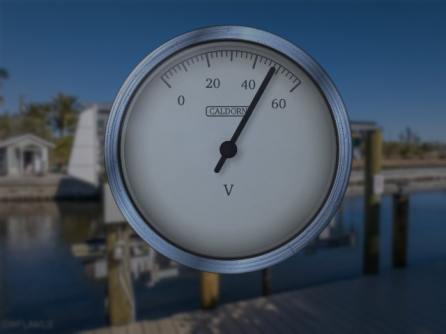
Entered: {"value": 48, "unit": "V"}
